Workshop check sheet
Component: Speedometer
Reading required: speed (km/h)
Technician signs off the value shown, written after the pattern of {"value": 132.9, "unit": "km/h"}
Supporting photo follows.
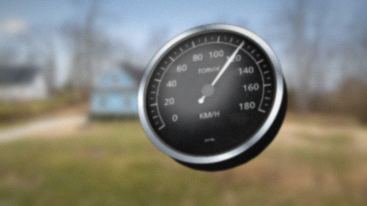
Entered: {"value": 120, "unit": "km/h"}
